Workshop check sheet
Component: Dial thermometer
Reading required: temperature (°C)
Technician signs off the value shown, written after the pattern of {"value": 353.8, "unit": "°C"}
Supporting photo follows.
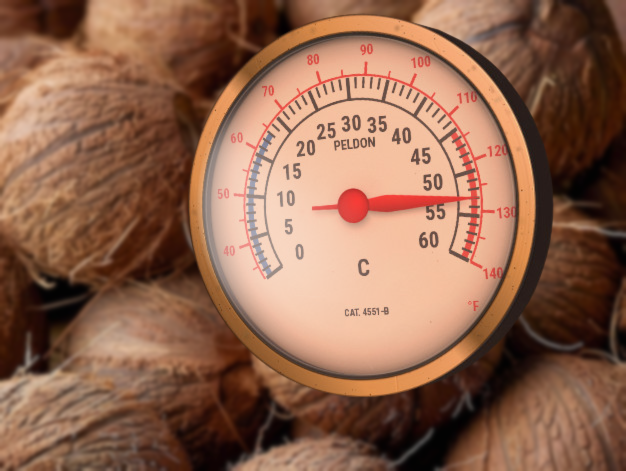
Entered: {"value": 53, "unit": "°C"}
